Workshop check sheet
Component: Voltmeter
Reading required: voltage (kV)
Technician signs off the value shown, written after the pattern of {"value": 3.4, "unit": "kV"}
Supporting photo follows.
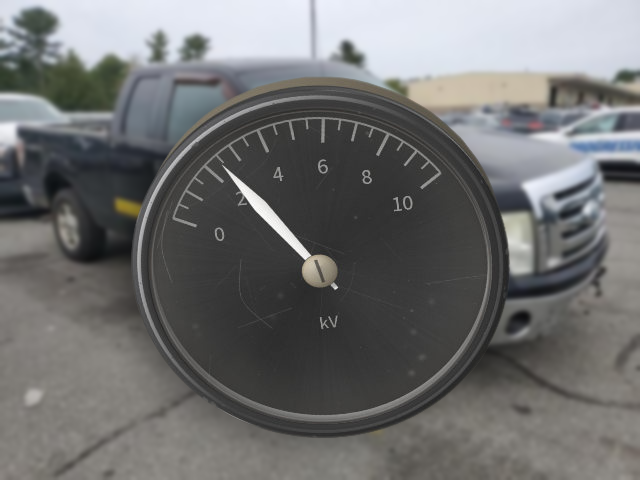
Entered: {"value": 2.5, "unit": "kV"}
